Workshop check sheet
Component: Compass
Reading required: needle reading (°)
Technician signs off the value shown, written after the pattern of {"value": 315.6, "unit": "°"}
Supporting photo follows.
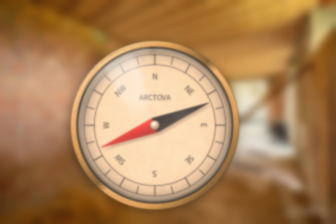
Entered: {"value": 247.5, "unit": "°"}
